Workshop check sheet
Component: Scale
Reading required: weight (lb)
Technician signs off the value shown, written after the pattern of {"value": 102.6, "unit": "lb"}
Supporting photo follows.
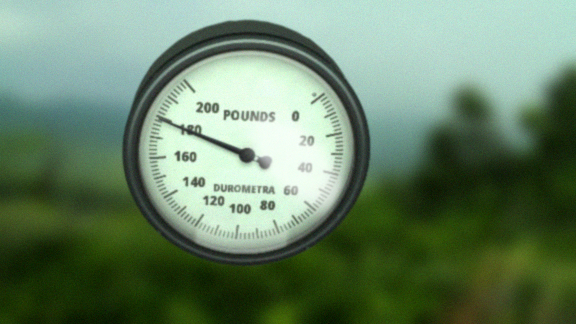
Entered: {"value": 180, "unit": "lb"}
